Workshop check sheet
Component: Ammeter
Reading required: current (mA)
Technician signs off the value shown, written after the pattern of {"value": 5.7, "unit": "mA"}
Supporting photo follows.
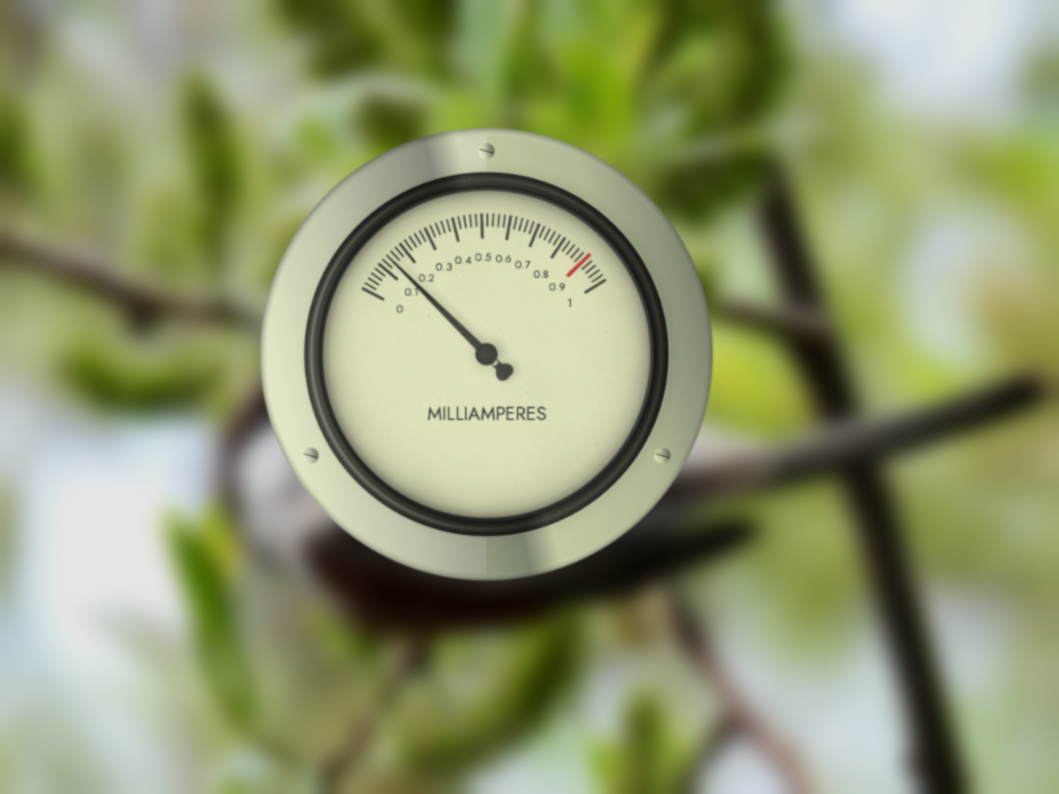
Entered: {"value": 0.14, "unit": "mA"}
